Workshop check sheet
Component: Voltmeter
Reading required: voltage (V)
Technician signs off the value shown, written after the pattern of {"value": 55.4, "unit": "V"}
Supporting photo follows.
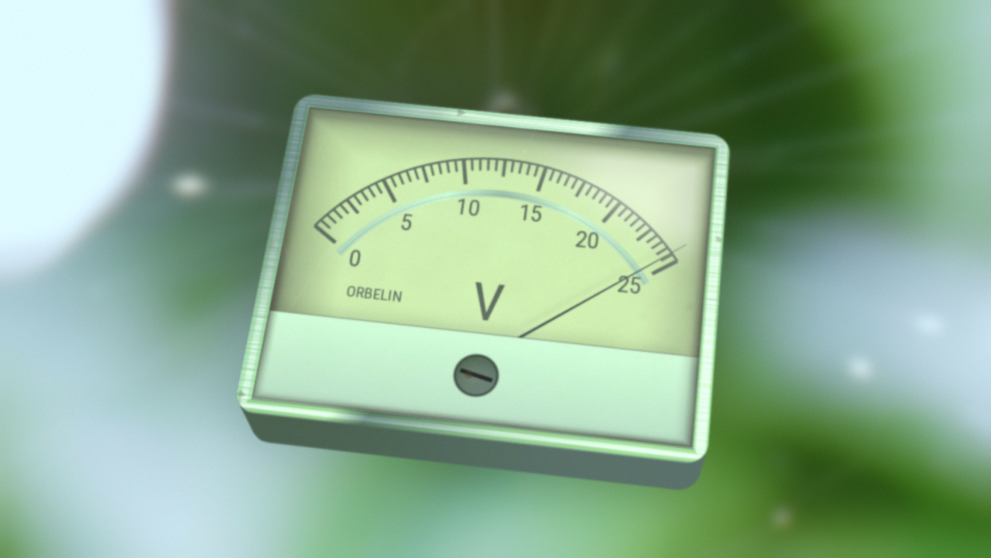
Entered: {"value": 24.5, "unit": "V"}
